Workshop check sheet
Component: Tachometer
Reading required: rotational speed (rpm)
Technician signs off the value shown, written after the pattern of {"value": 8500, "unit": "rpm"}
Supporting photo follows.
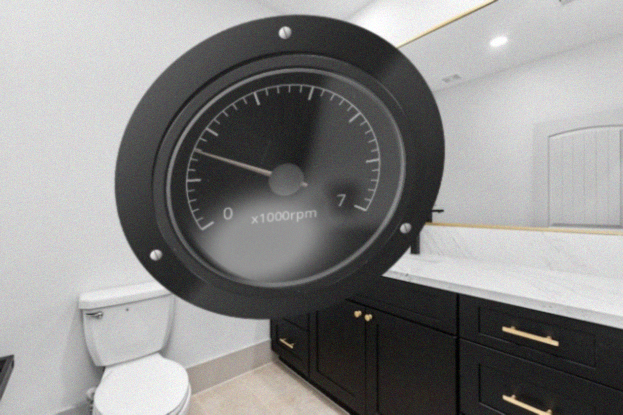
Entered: {"value": 1600, "unit": "rpm"}
